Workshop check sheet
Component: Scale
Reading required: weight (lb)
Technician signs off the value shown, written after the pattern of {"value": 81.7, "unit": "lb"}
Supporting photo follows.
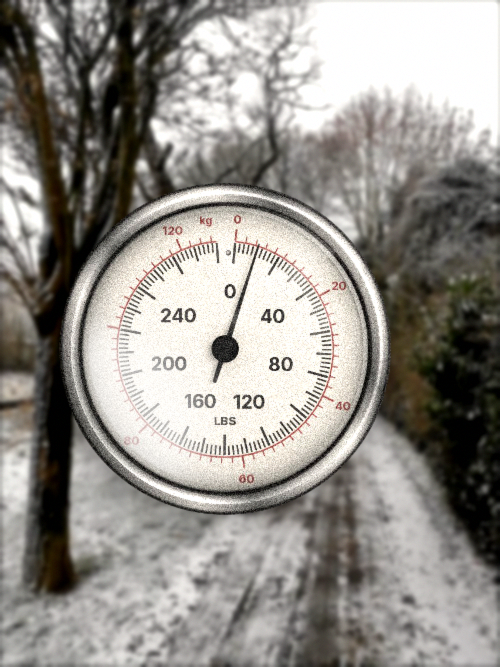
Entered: {"value": 10, "unit": "lb"}
